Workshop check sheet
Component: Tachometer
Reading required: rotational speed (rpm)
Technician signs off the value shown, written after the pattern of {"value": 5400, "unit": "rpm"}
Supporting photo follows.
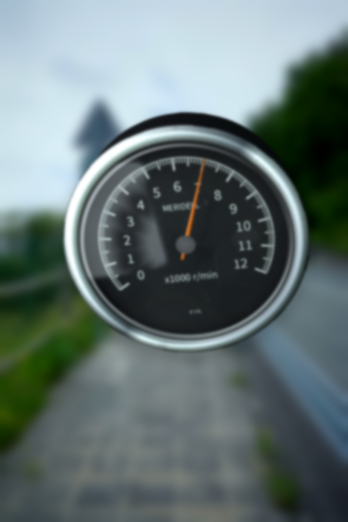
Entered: {"value": 7000, "unit": "rpm"}
